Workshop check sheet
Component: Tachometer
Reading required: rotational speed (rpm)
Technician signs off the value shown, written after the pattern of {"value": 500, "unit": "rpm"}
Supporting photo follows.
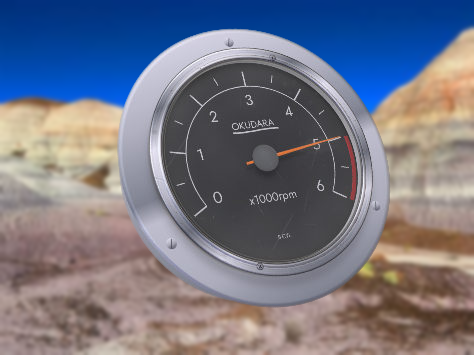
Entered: {"value": 5000, "unit": "rpm"}
